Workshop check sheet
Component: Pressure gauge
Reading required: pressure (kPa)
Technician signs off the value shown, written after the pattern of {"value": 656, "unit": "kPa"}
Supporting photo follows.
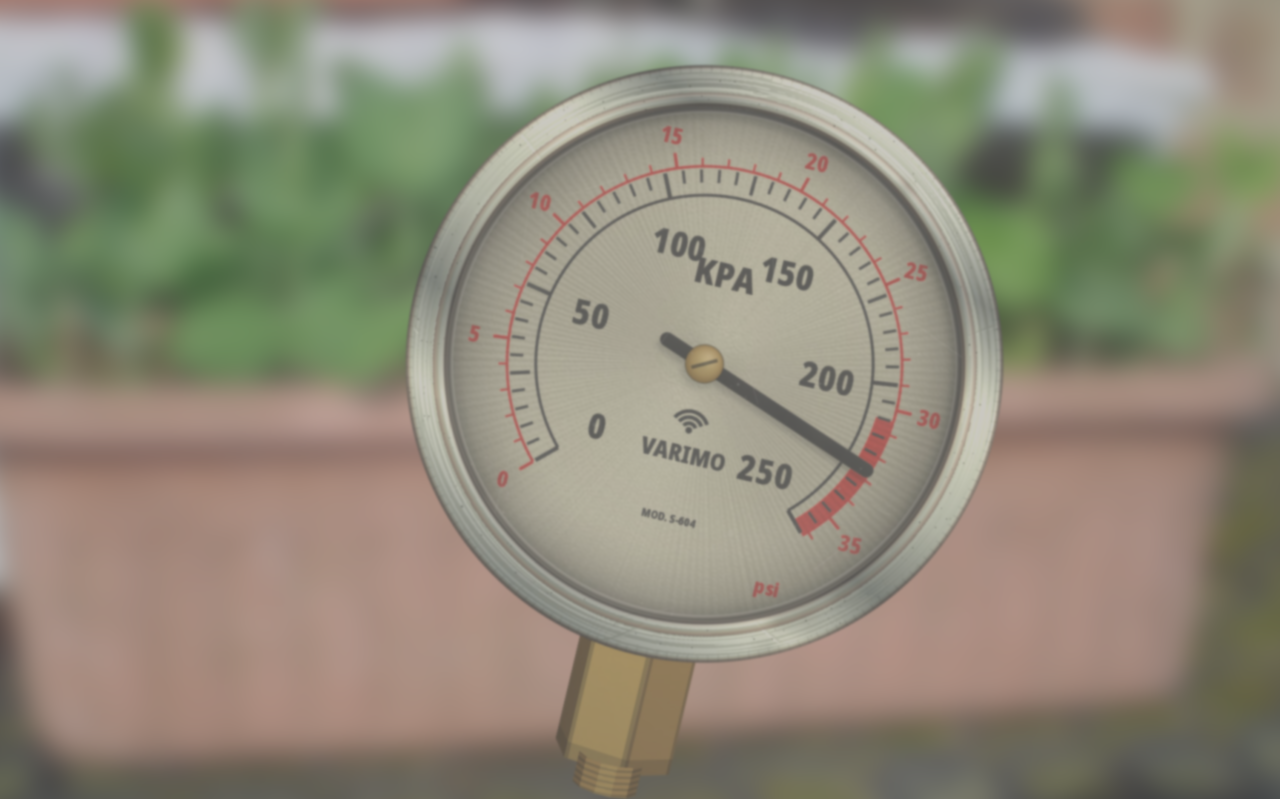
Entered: {"value": 225, "unit": "kPa"}
